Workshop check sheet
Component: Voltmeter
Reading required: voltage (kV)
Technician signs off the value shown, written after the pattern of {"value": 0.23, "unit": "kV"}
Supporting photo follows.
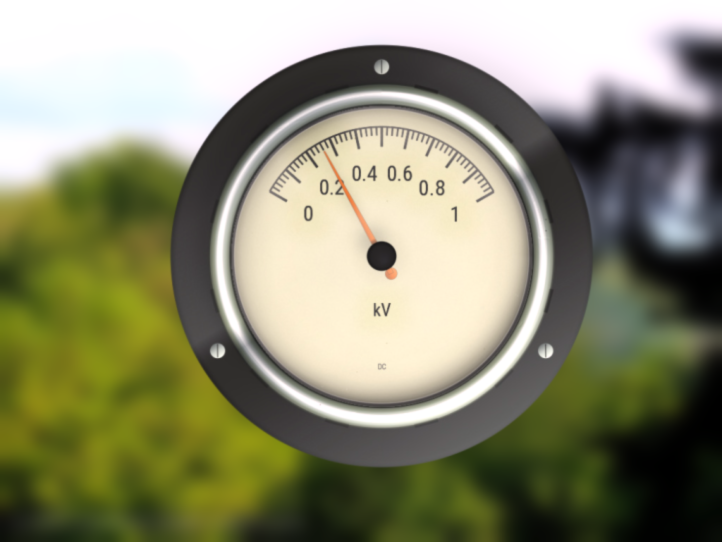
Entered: {"value": 0.26, "unit": "kV"}
